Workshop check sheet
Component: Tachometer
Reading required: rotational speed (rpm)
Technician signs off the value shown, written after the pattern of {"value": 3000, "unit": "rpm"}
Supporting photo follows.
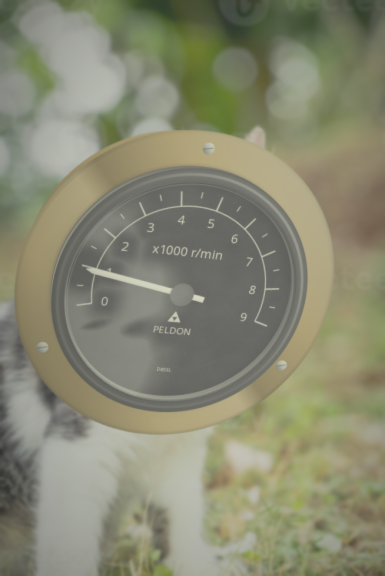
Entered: {"value": 1000, "unit": "rpm"}
